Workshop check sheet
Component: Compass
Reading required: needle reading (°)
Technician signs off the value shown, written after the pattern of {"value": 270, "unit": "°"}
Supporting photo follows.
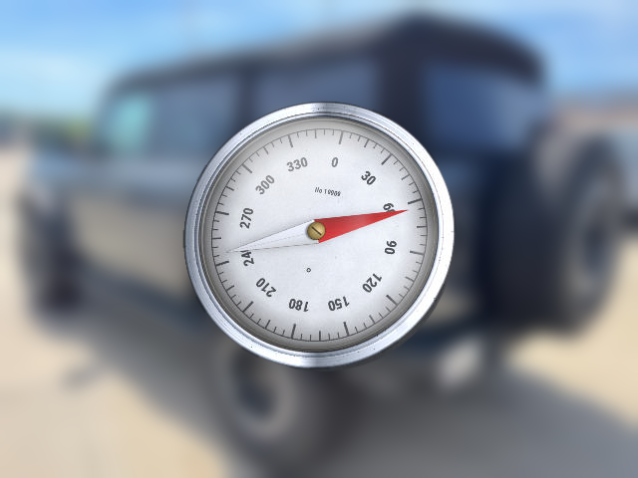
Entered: {"value": 65, "unit": "°"}
